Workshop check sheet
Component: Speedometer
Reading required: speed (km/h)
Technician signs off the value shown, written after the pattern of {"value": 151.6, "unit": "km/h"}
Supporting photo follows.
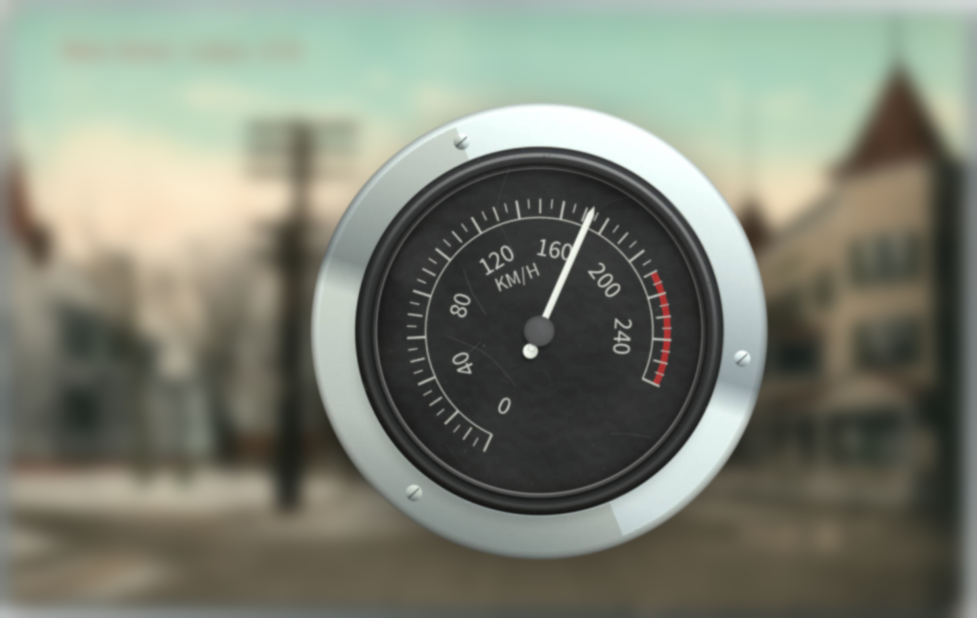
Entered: {"value": 172.5, "unit": "km/h"}
